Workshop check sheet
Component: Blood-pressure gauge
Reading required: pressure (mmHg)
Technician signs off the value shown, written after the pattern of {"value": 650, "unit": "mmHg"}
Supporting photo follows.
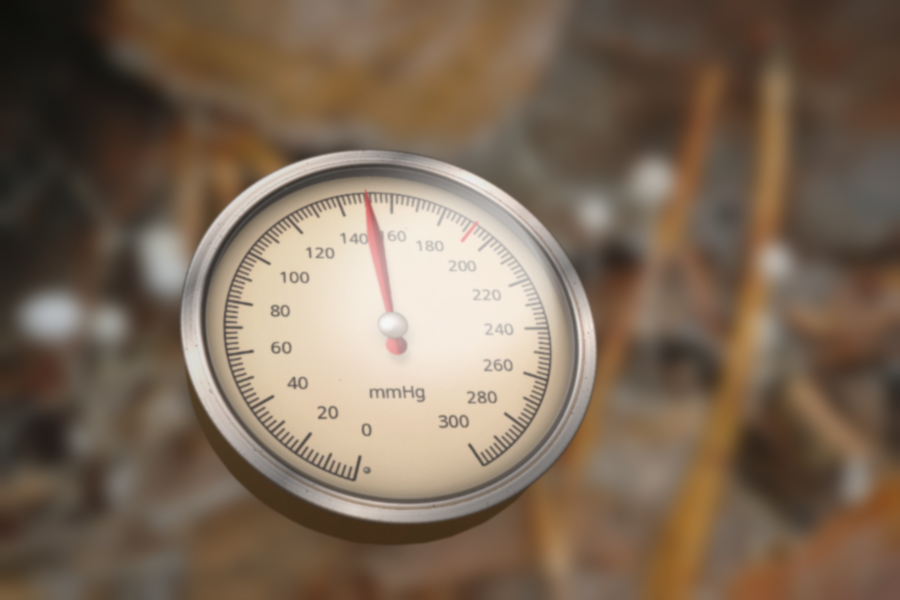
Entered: {"value": 150, "unit": "mmHg"}
